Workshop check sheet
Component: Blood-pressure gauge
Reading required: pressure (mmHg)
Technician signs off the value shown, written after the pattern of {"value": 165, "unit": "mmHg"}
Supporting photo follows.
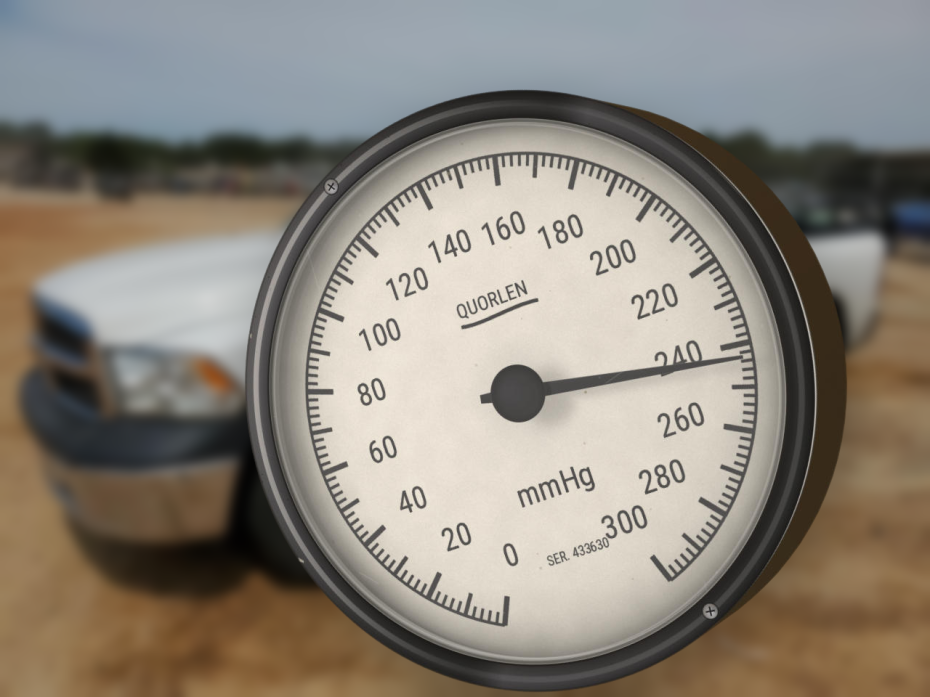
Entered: {"value": 243, "unit": "mmHg"}
